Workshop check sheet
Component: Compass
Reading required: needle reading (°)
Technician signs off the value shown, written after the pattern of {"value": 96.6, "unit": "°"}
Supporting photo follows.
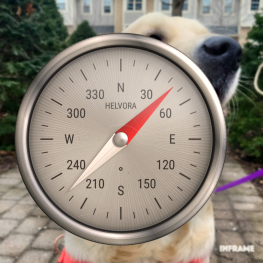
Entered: {"value": 45, "unit": "°"}
